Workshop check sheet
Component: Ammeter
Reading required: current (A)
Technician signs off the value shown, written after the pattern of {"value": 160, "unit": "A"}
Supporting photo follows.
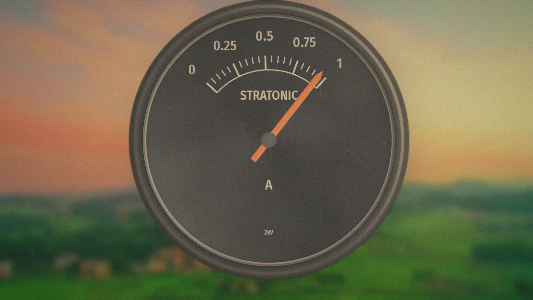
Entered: {"value": 0.95, "unit": "A"}
